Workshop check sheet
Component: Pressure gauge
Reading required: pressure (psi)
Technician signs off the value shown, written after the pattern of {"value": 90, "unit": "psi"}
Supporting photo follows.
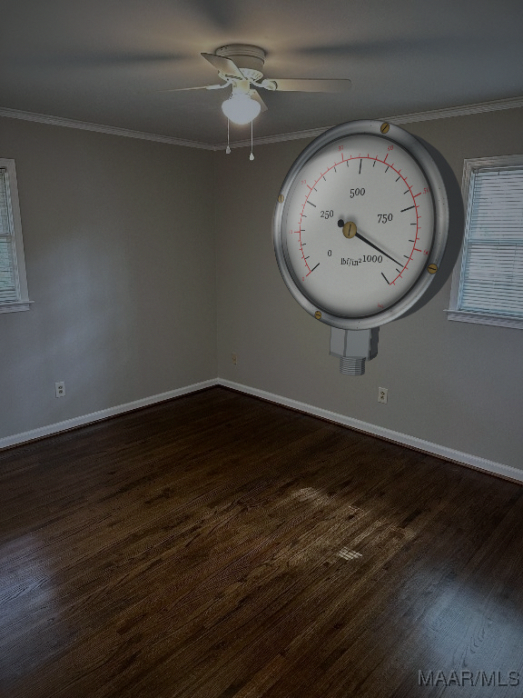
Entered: {"value": 925, "unit": "psi"}
